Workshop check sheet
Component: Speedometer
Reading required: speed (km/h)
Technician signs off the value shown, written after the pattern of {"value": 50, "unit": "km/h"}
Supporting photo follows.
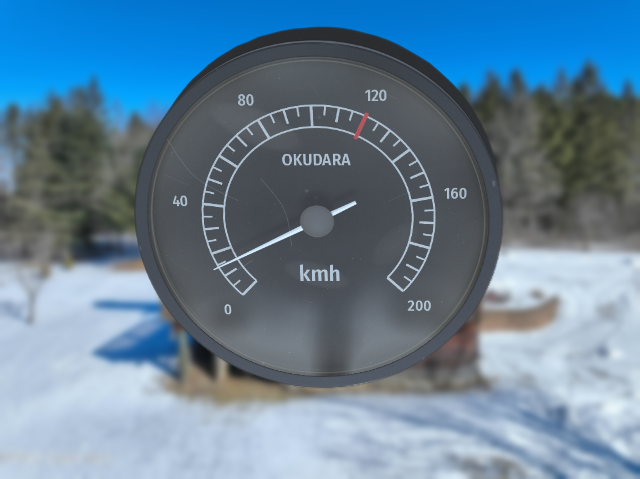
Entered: {"value": 15, "unit": "km/h"}
